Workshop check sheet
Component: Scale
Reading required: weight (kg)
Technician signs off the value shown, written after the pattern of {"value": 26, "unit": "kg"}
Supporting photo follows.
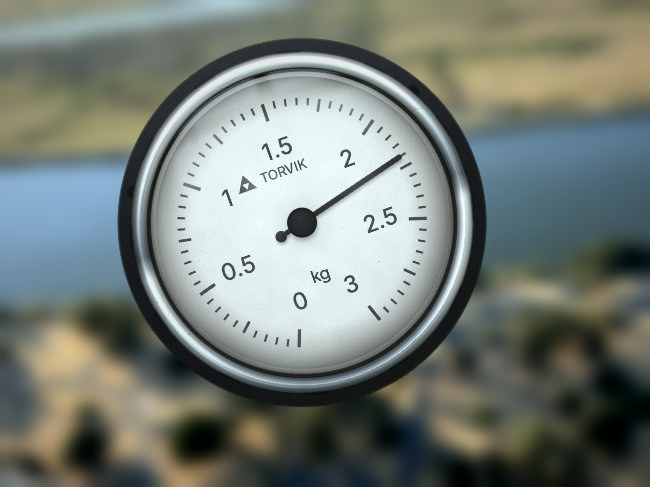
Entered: {"value": 2.2, "unit": "kg"}
